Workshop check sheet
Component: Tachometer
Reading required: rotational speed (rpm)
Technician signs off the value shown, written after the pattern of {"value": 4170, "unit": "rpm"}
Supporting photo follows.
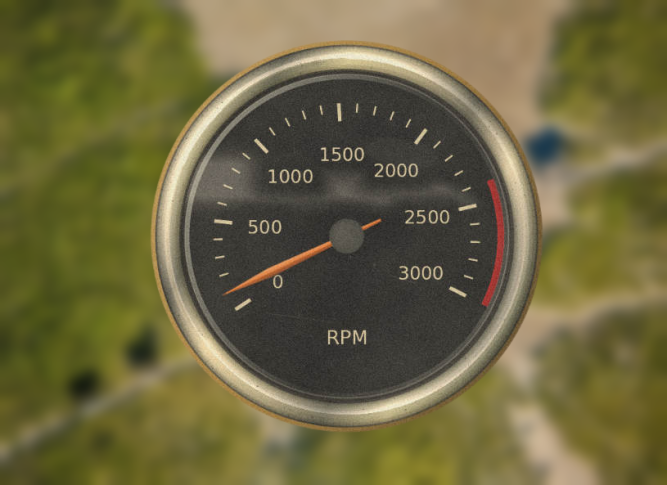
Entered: {"value": 100, "unit": "rpm"}
